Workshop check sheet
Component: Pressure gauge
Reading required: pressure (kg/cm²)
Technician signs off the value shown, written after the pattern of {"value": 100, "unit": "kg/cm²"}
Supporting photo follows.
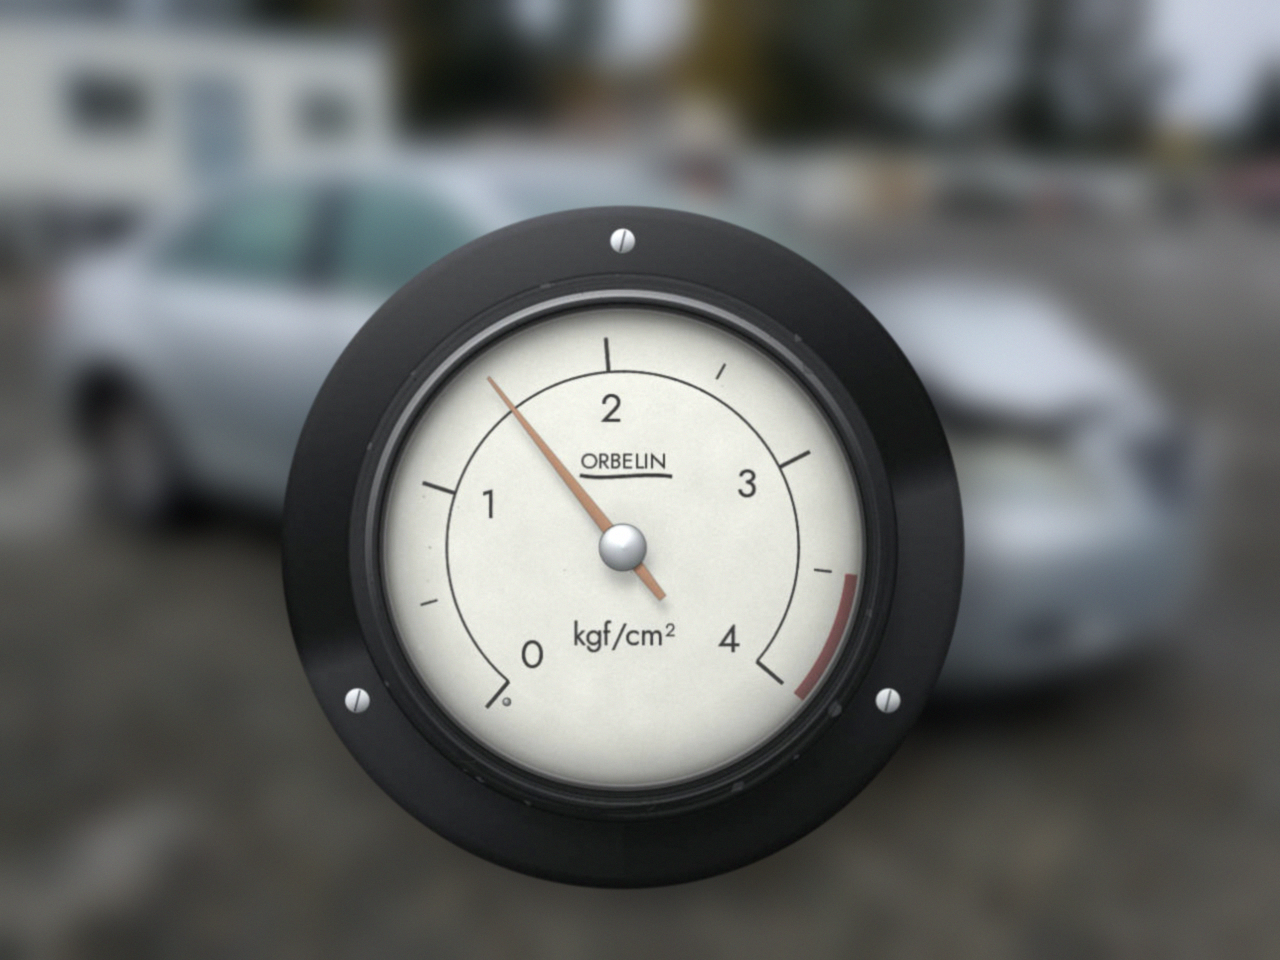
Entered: {"value": 1.5, "unit": "kg/cm²"}
